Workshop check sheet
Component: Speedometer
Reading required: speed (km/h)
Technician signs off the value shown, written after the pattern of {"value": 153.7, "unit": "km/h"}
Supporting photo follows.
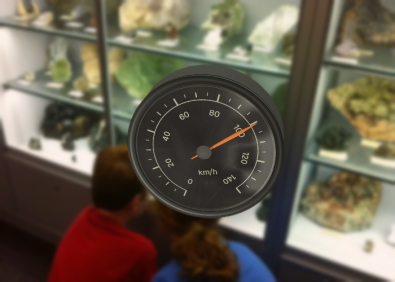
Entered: {"value": 100, "unit": "km/h"}
